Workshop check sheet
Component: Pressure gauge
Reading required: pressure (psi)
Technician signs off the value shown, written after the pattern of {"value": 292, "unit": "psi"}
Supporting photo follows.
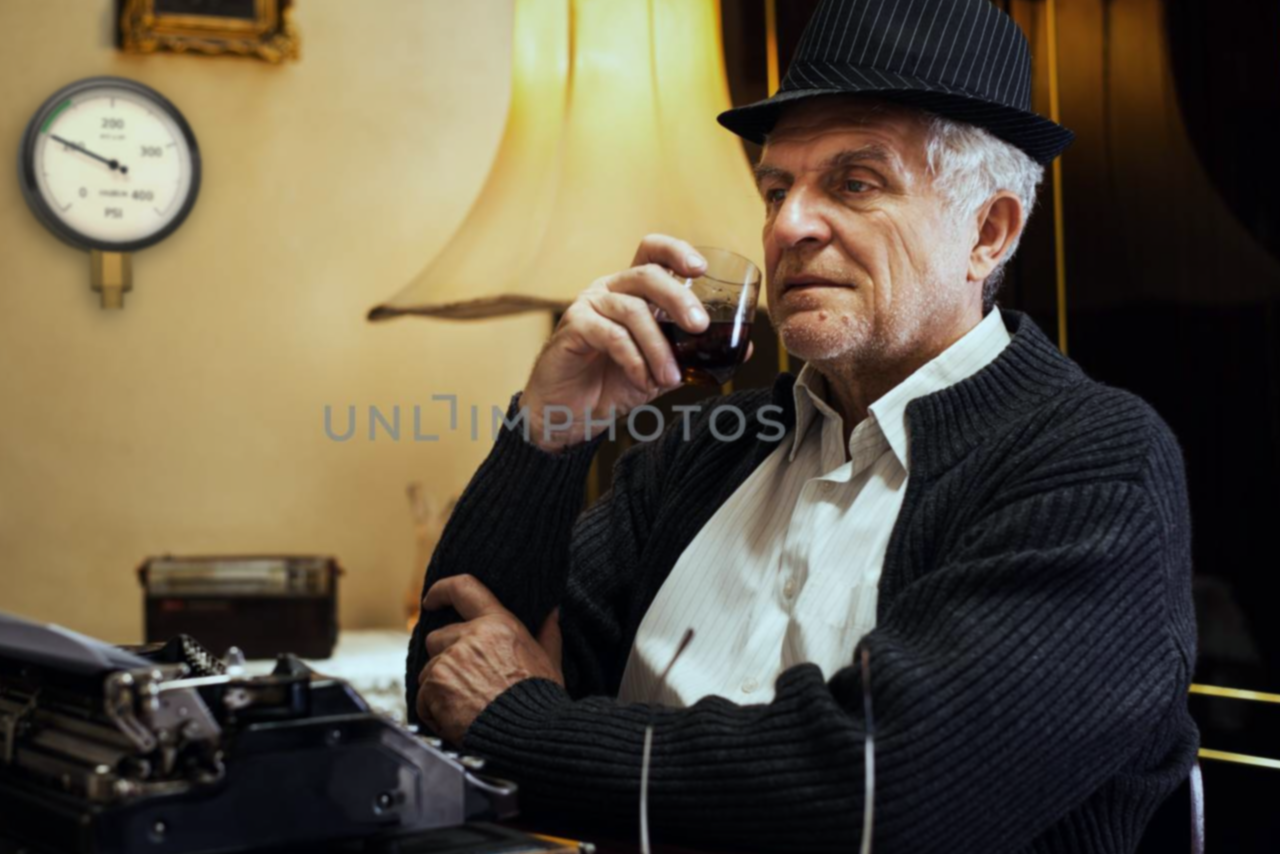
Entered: {"value": 100, "unit": "psi"}
